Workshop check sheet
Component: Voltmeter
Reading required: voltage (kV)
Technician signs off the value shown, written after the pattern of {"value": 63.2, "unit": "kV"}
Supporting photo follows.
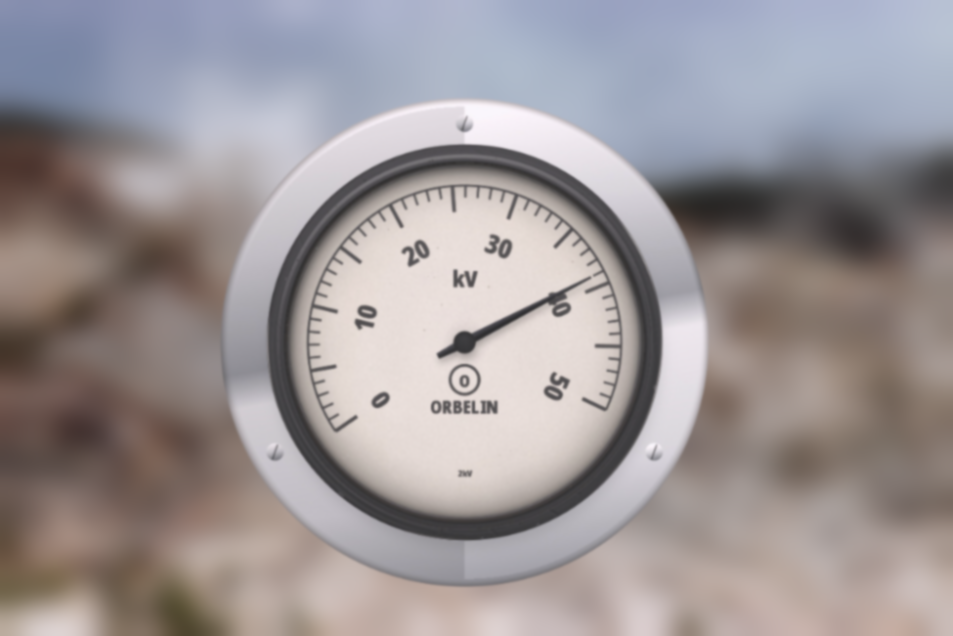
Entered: {"value": 39, "unit": "kV"}
